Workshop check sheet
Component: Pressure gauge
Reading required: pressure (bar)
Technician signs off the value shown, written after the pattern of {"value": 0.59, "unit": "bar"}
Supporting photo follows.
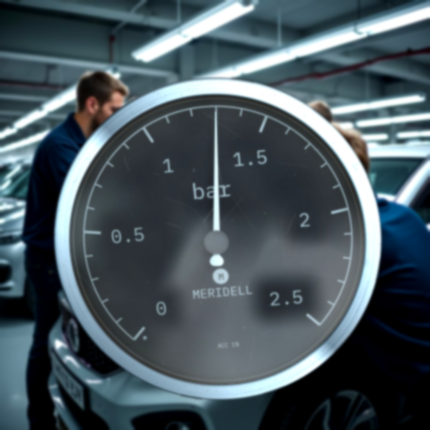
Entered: {"value": 1.3, "unit": "bar"}
